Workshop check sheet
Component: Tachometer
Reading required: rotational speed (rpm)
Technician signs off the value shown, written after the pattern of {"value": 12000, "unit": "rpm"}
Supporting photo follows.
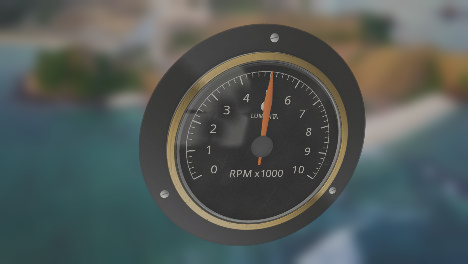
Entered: {"value": 5000, "unit": "rpm"}
